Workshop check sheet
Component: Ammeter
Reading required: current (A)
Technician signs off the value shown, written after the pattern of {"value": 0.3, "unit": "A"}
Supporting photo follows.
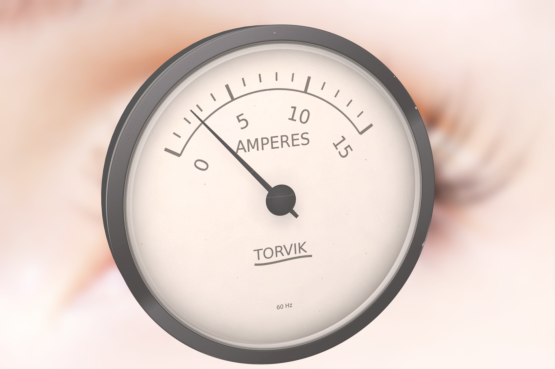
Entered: {"value": 2.5, "unit": "A"}
